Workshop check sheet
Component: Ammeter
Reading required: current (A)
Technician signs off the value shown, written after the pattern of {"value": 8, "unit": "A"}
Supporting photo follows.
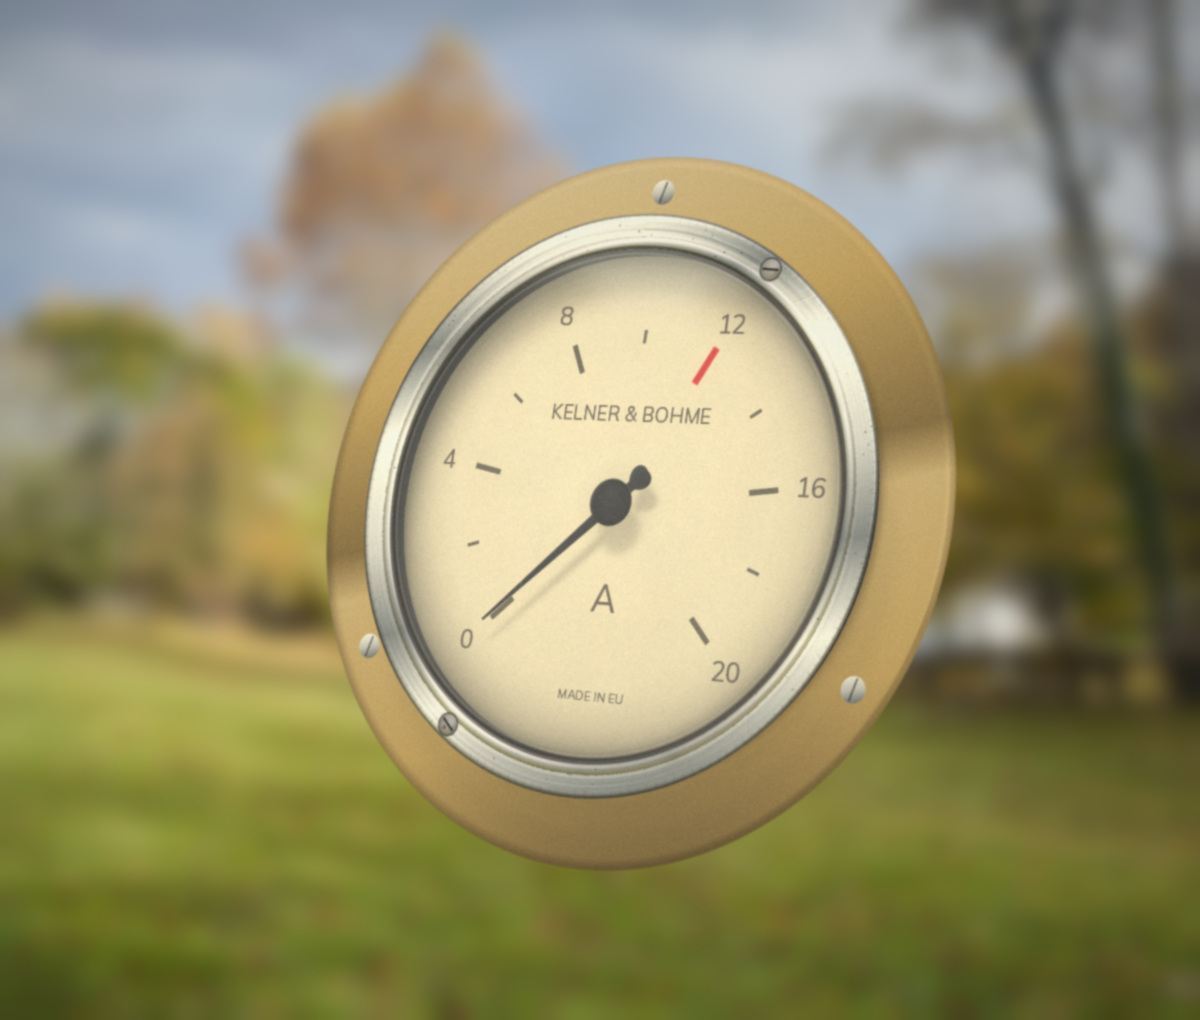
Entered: {"value": 0, "unit": "A"}
